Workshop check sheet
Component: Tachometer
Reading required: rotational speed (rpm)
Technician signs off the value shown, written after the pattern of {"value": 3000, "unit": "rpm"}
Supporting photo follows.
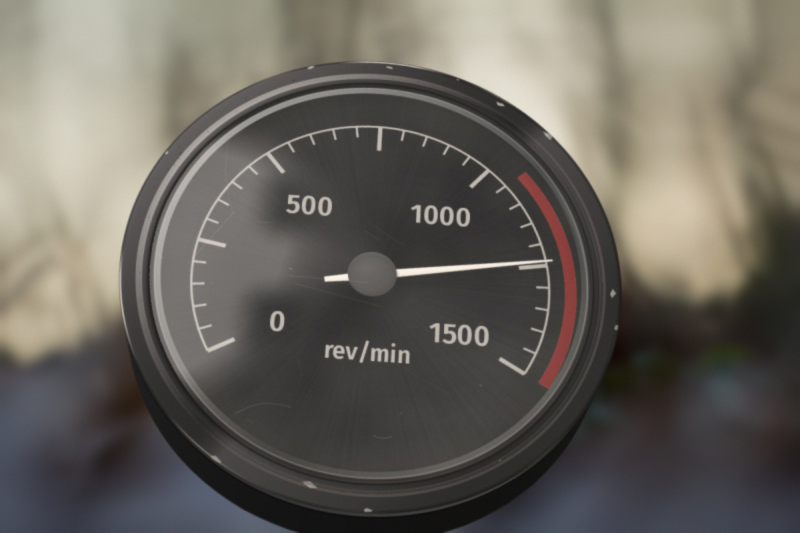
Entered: {"value": 1250, "unit": "rpm"}
